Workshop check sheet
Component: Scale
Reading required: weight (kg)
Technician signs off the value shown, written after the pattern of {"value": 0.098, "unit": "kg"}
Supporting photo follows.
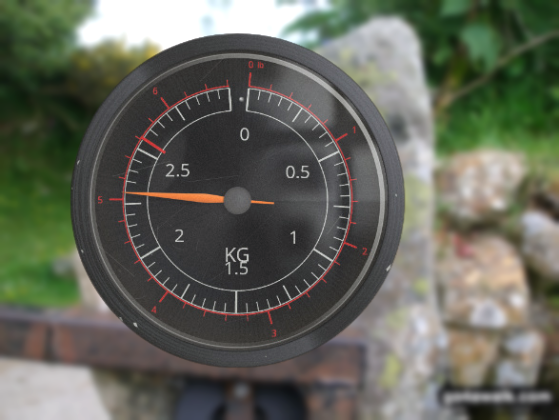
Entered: {"value": 2.3, "unit": "kg"}
